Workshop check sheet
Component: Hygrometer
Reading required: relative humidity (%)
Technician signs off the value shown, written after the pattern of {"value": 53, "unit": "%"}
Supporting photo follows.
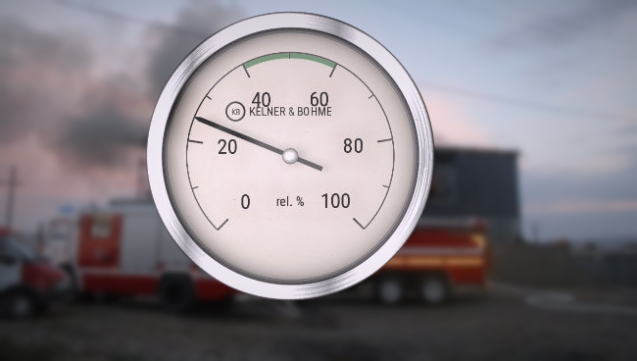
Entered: {"value": 25, "unit": "%"}
